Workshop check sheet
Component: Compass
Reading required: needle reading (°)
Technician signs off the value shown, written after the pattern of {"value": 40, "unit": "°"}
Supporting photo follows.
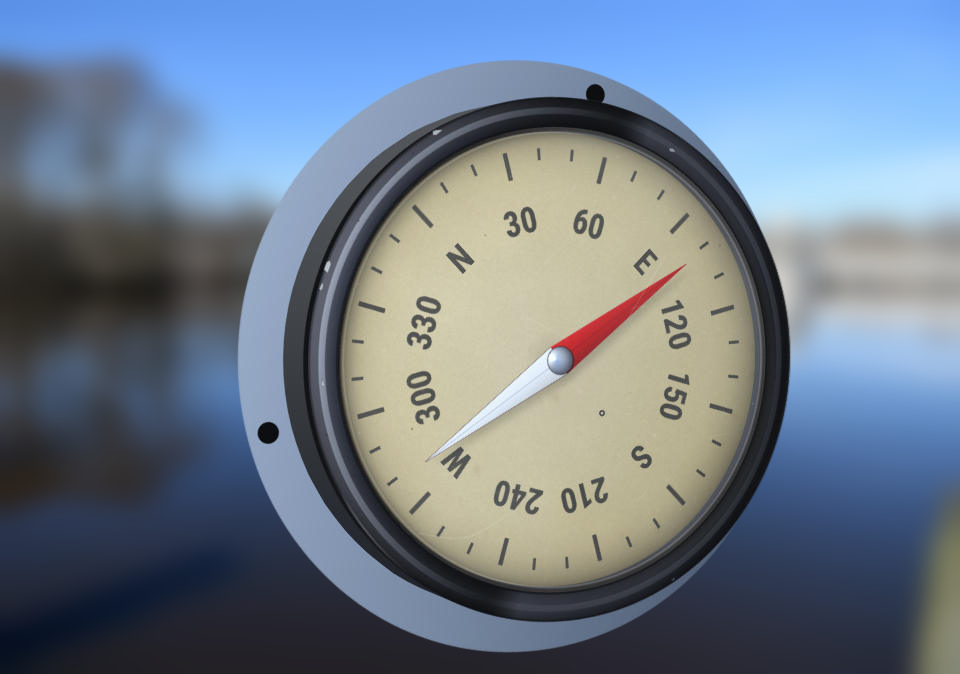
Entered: {"value": 100, "unit": "°"}
